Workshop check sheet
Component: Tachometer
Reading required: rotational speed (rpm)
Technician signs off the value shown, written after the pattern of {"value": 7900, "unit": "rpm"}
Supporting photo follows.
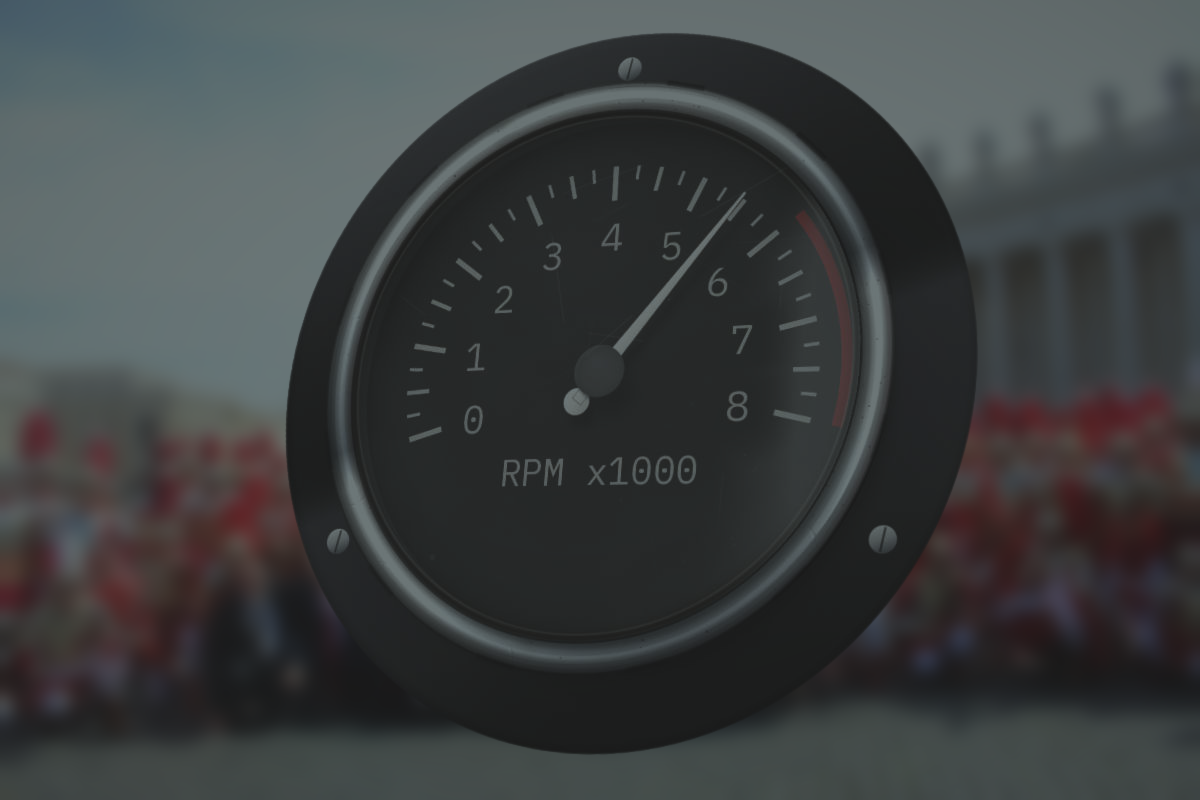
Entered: {"value": 5500, "unit": "rpm"}
